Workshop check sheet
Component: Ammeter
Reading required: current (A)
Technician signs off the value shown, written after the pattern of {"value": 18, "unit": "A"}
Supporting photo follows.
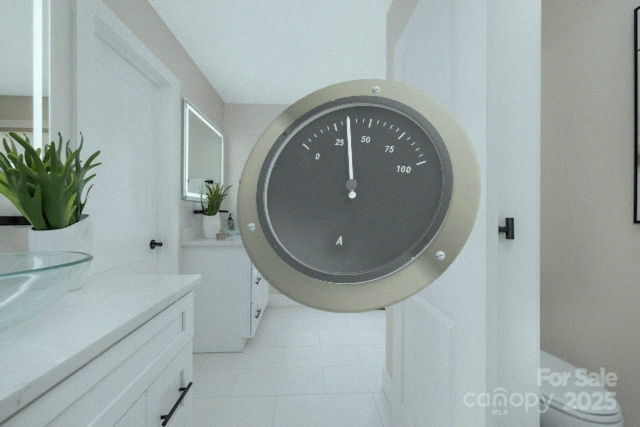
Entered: {"value": 35, "unit": "A"}
